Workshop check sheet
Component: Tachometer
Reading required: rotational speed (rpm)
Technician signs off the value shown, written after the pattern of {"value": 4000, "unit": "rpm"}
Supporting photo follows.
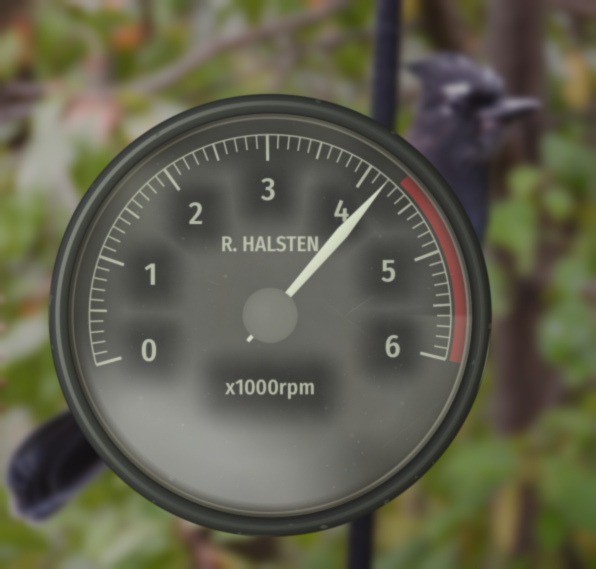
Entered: {"value": 4200, "unit": "rpm"}
